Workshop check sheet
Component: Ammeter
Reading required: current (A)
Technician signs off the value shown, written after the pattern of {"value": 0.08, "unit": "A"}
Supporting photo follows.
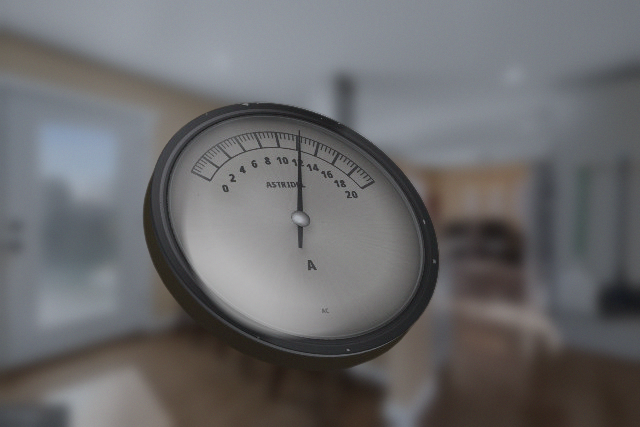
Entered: {"value": 12, "unit": "A"}
